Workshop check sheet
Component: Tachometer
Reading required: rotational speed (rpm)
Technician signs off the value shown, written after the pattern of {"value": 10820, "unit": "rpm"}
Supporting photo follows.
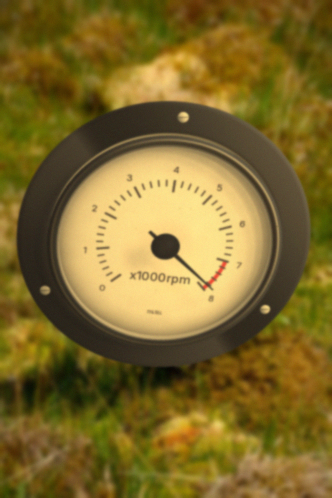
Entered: {"value": 7800, "unit": "rpm"}
